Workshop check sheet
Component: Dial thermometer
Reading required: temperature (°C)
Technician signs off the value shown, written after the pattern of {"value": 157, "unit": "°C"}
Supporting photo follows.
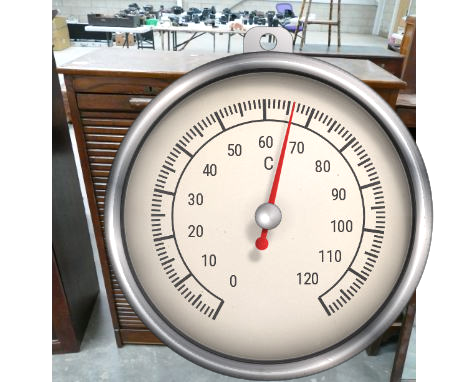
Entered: {"value": 66, "unit": "°C"}
